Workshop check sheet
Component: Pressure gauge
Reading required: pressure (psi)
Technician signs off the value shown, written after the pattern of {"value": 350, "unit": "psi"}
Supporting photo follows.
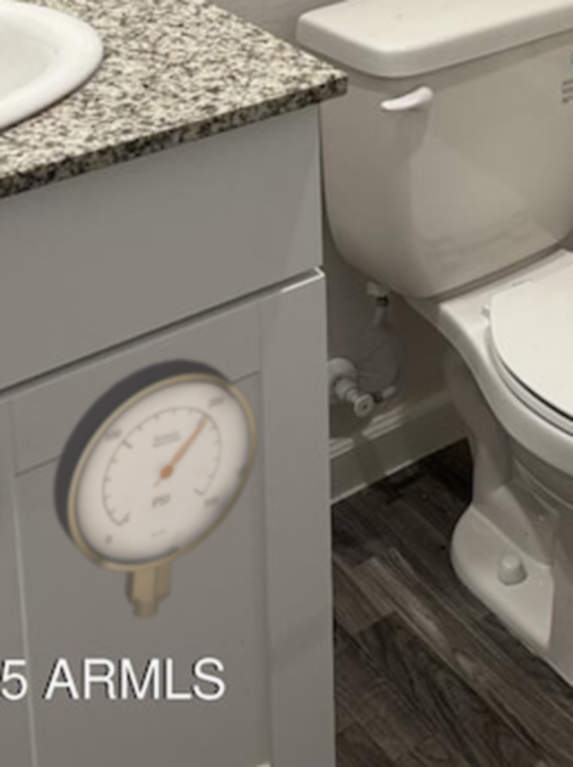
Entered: {"value": 200, "unit": "psi"}
